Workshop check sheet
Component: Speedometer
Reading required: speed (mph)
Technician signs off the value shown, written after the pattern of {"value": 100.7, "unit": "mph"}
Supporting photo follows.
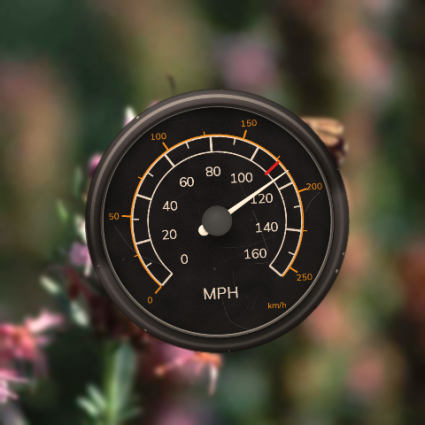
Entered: {"value": 115, "unit": "mph"}
